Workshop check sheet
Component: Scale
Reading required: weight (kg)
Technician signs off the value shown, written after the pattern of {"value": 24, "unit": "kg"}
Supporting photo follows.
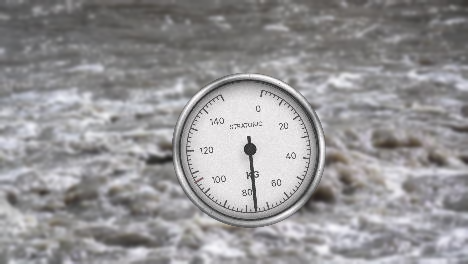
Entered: {"value": 76, "unit": "kg"}
